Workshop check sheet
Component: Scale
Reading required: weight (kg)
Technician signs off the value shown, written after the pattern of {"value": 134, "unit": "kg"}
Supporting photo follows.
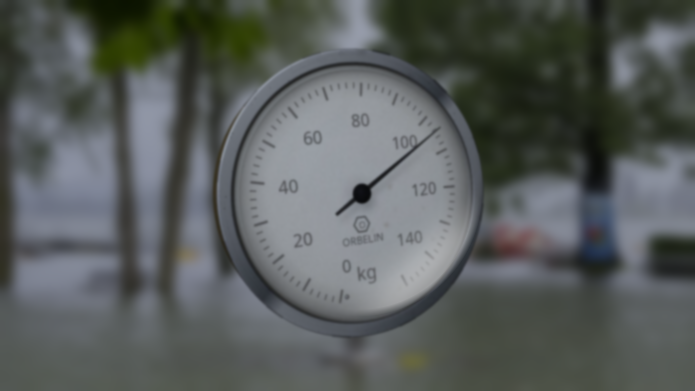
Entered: {"value": 104, "unit": "kg"}
